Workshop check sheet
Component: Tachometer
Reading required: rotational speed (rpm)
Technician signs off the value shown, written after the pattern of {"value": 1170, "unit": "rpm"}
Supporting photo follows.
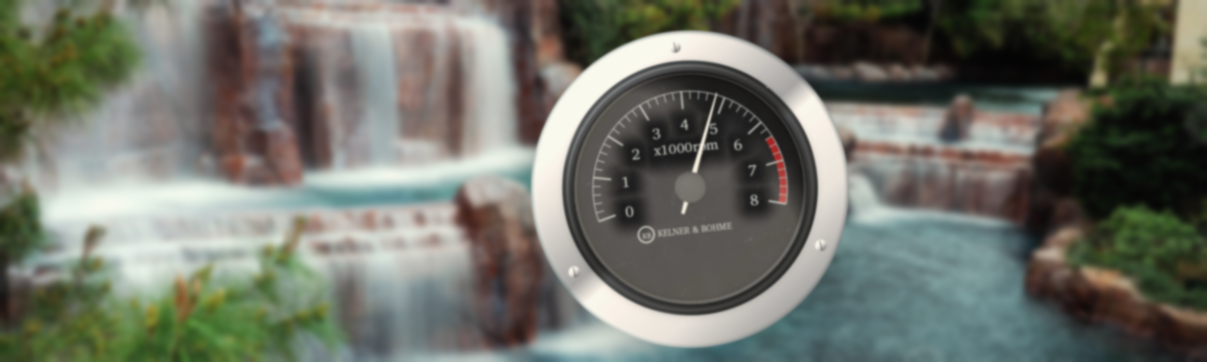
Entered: {"value": 4800, "unit": "rpm"}
